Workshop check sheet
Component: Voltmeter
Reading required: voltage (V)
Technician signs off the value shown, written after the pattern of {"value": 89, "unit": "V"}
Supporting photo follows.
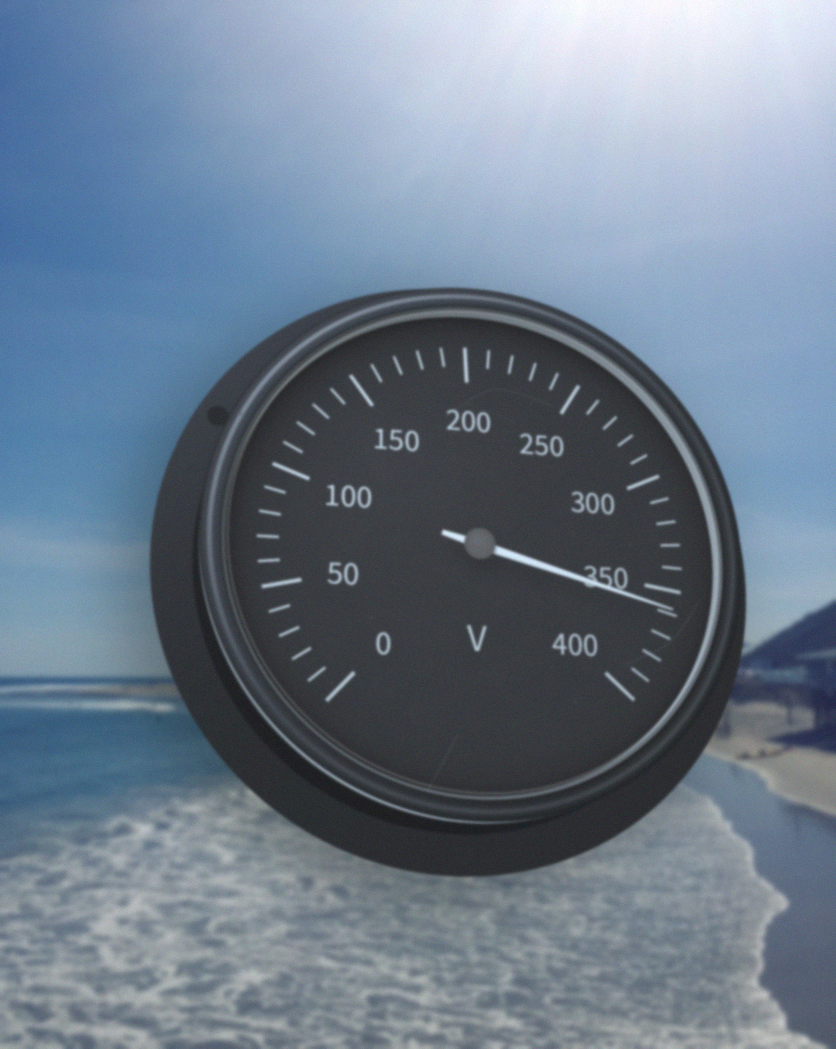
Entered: {"value": 360, "unit": "V"}
